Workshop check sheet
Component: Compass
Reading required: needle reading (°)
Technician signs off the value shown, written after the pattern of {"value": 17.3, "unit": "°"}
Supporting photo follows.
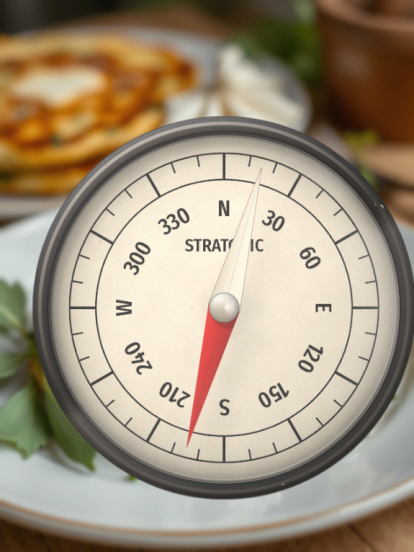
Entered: {"value": 195, "unit": "°"}
